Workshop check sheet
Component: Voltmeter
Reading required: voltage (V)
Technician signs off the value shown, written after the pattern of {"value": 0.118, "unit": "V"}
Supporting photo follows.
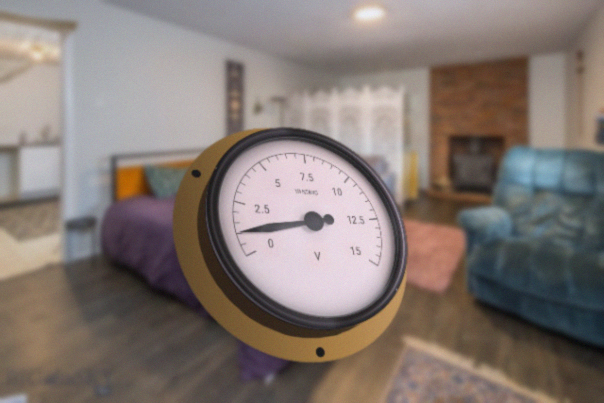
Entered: {"value": 1, "unit": "V"}
